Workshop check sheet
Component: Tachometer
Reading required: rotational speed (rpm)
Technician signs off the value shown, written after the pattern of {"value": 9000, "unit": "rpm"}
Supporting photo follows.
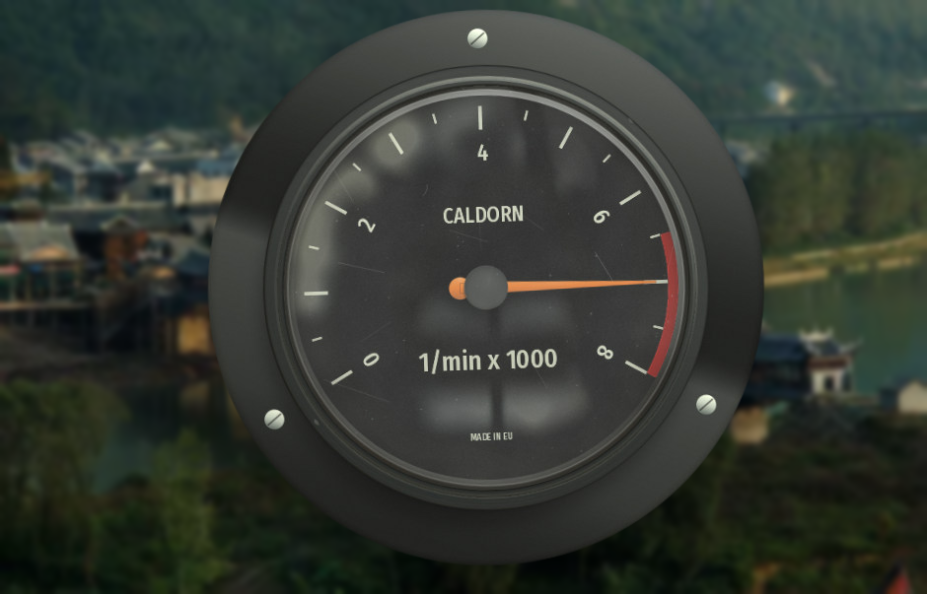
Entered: {"value": 7000, "unit": "rpm"}
